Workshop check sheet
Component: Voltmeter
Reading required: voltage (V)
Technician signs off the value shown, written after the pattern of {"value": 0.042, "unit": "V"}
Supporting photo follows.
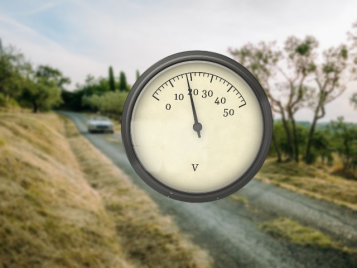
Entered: {"value": 18, "unit": "V"}
